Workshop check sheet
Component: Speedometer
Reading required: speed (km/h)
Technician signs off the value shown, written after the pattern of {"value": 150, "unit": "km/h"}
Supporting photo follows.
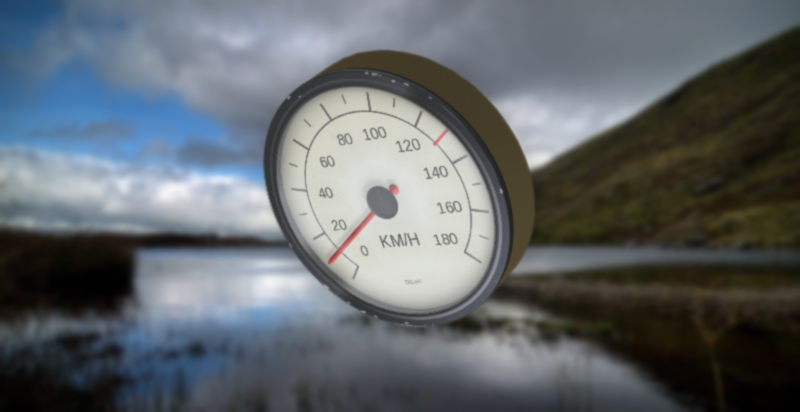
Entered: {"value": 10, "unit": "km/h"}
